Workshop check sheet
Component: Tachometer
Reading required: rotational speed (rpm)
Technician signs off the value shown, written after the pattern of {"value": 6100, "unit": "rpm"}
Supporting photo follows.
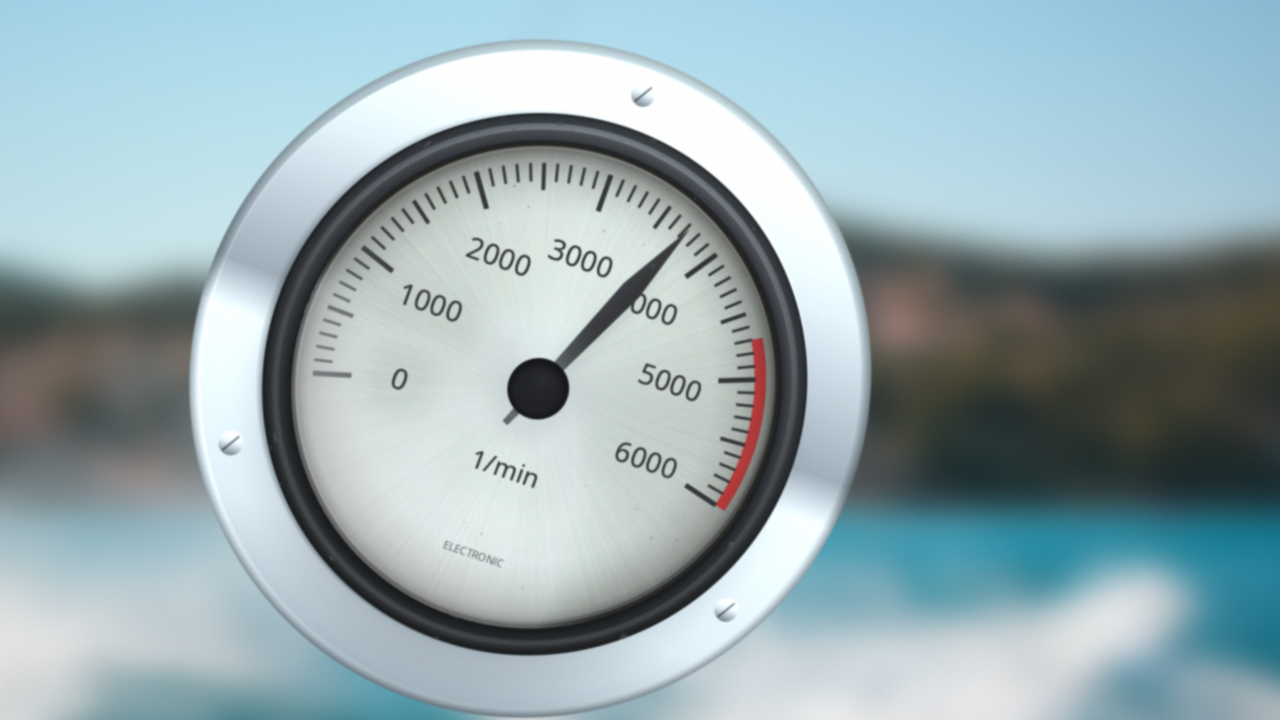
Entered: {"value": 3700, "unit": "rpm"}
